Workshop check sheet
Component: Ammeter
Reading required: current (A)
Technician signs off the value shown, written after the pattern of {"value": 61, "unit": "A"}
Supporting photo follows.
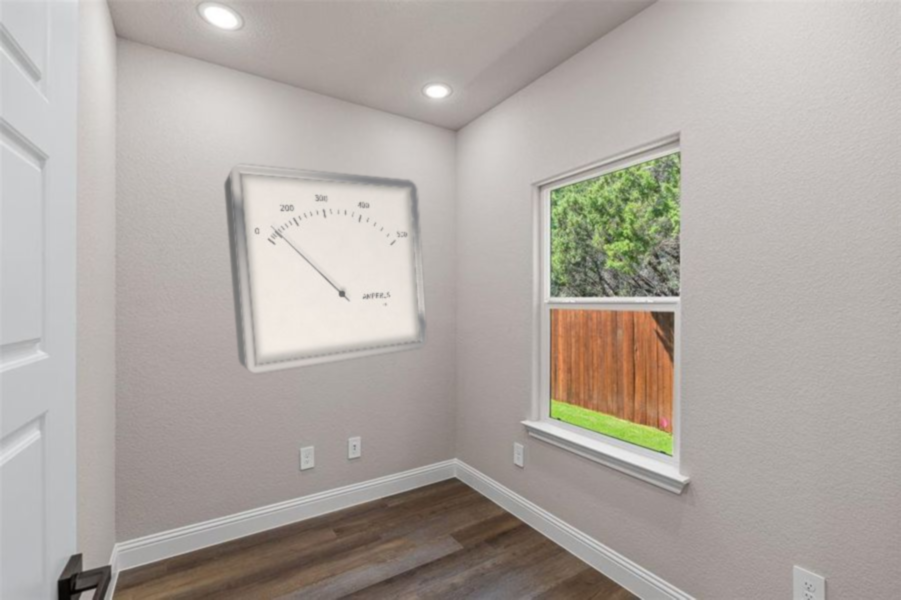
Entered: {"value": 100, "unit": "A"}
